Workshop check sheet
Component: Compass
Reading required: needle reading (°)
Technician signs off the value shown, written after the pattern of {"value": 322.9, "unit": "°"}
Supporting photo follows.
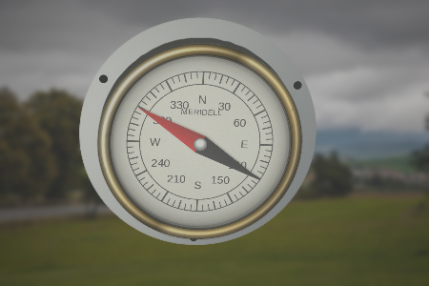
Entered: {"value": 300, "unit": "°"}
